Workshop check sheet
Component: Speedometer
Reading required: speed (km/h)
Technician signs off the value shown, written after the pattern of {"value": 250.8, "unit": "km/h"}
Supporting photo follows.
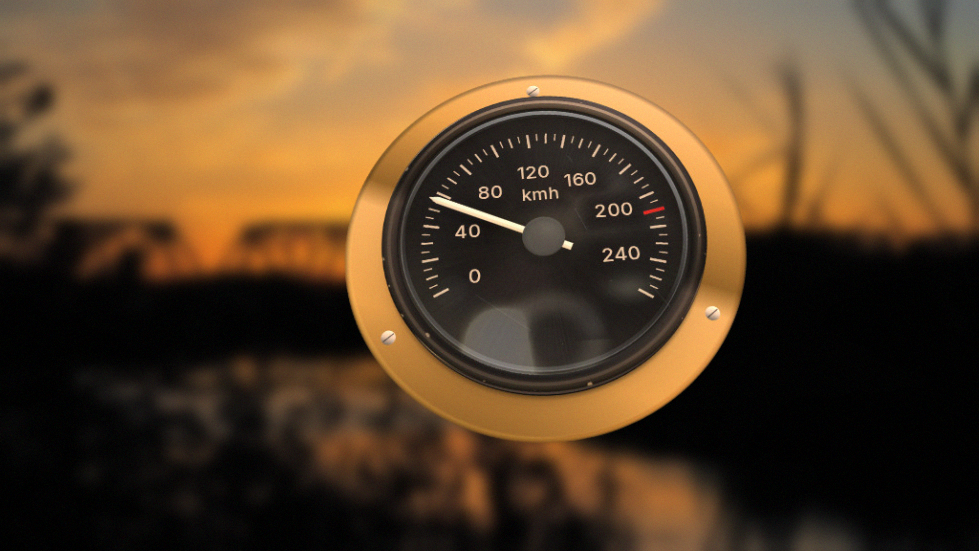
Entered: {"value": 55, "unit": "km/h"}
